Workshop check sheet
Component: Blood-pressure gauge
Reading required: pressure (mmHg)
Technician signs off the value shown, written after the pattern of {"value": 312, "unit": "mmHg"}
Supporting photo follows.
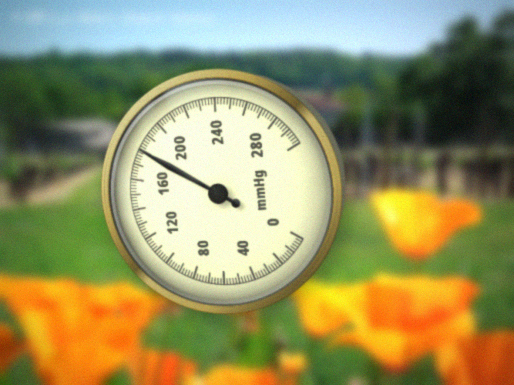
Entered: {"value": 180, "unit": "mmHg"}
